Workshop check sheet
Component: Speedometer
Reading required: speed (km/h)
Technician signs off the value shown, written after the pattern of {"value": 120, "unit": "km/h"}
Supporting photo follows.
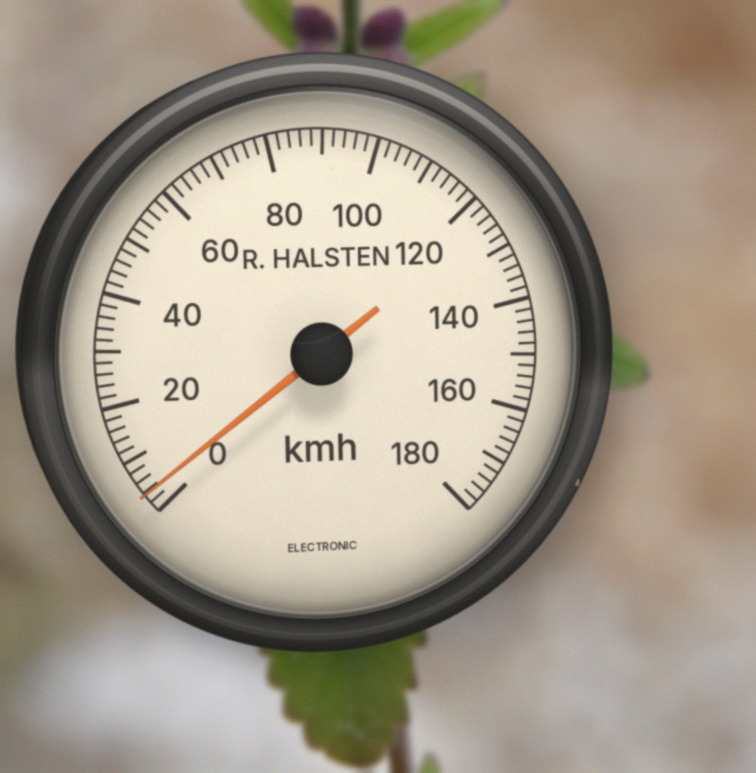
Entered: {"value": 4, "unit": "km/h"}
